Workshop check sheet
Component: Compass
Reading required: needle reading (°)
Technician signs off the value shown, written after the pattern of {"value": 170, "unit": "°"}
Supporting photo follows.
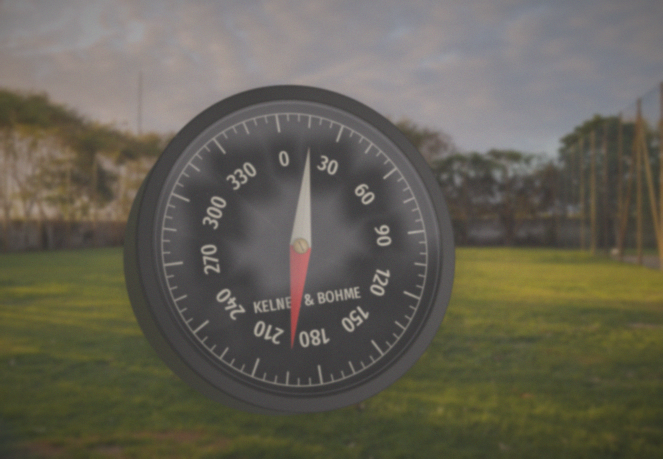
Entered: {"value": 195, "unit": "°"}
